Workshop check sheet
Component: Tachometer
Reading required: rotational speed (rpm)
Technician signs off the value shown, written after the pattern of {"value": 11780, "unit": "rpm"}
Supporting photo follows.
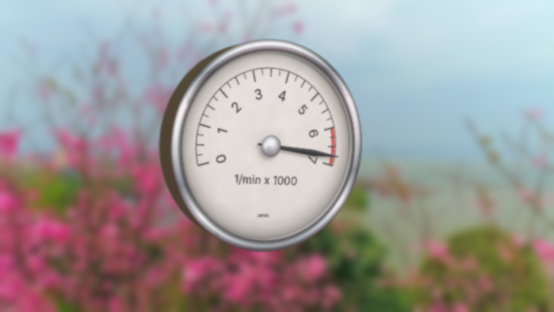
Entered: {"value": 6750, "unit": "rpm"}
